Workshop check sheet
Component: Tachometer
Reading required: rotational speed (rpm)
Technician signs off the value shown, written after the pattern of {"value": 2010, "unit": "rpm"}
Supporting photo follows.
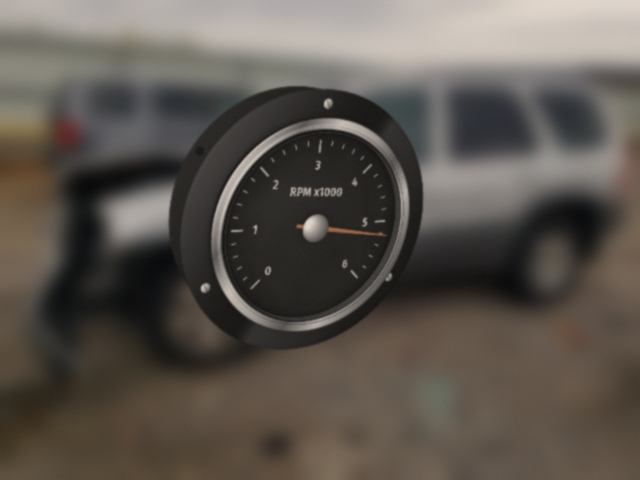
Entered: {"value": 5200, "unit": "rpm"}
